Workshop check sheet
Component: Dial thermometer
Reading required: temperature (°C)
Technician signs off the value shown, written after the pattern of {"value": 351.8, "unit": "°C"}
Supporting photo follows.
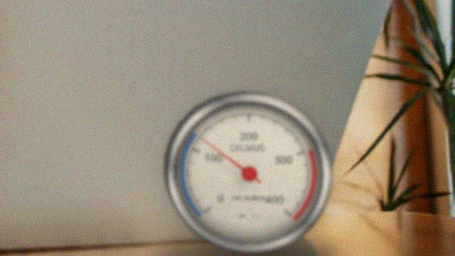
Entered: {"value": 120, "unit": "°C"}
